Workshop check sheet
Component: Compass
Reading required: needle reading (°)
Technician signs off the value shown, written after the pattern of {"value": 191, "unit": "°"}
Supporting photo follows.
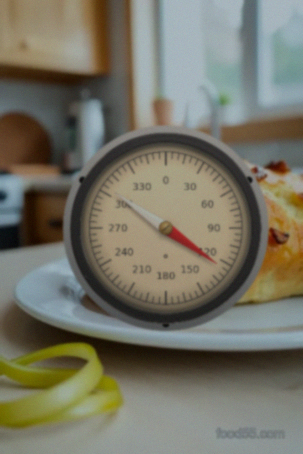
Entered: {"value": 125, "unit": "°"}
